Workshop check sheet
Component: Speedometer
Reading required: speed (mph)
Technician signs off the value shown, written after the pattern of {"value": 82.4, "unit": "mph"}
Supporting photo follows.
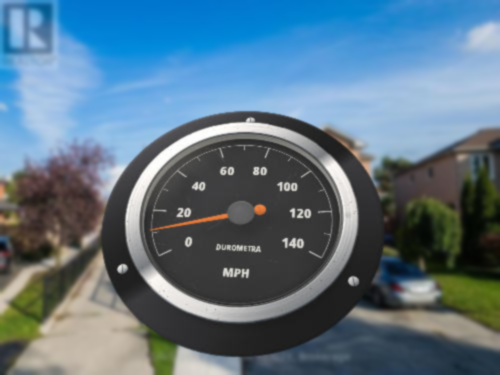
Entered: {"value": 10, "unit": "mph"}
